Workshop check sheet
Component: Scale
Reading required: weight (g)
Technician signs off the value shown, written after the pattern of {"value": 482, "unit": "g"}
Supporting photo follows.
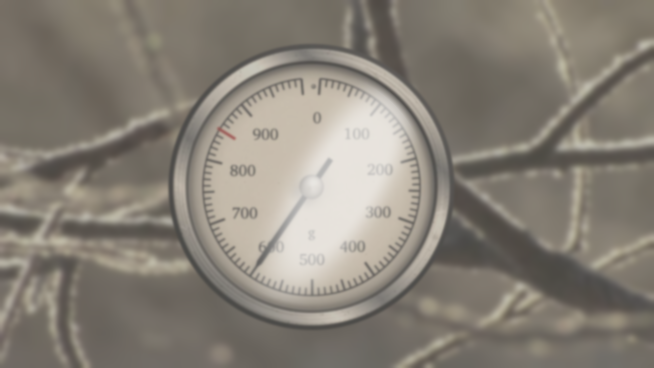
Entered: {"value": 600, "unit": "g"}
